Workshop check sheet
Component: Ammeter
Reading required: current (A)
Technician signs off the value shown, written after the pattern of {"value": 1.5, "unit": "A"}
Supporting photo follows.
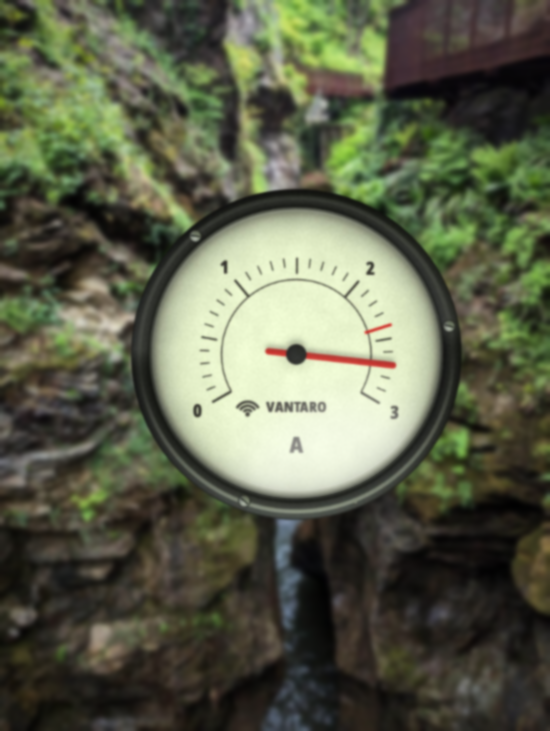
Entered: {"value": 2.7, "unit": "A"}
